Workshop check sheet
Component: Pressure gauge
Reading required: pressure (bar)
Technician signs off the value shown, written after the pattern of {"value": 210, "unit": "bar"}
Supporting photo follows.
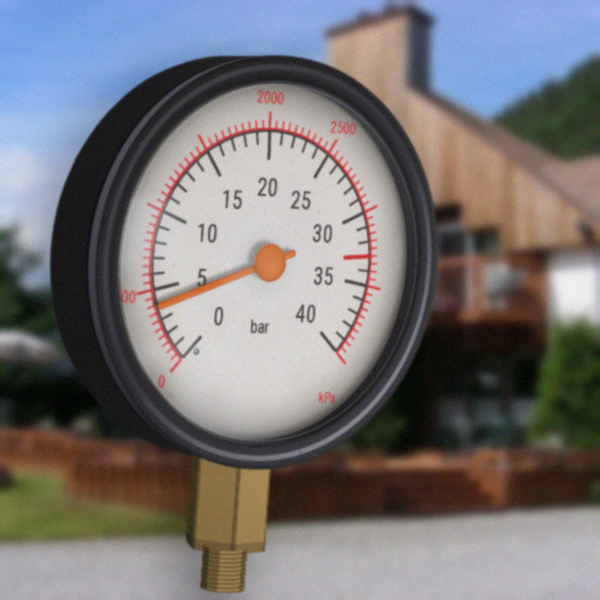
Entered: {"value": 4, "unit": "bar"}
